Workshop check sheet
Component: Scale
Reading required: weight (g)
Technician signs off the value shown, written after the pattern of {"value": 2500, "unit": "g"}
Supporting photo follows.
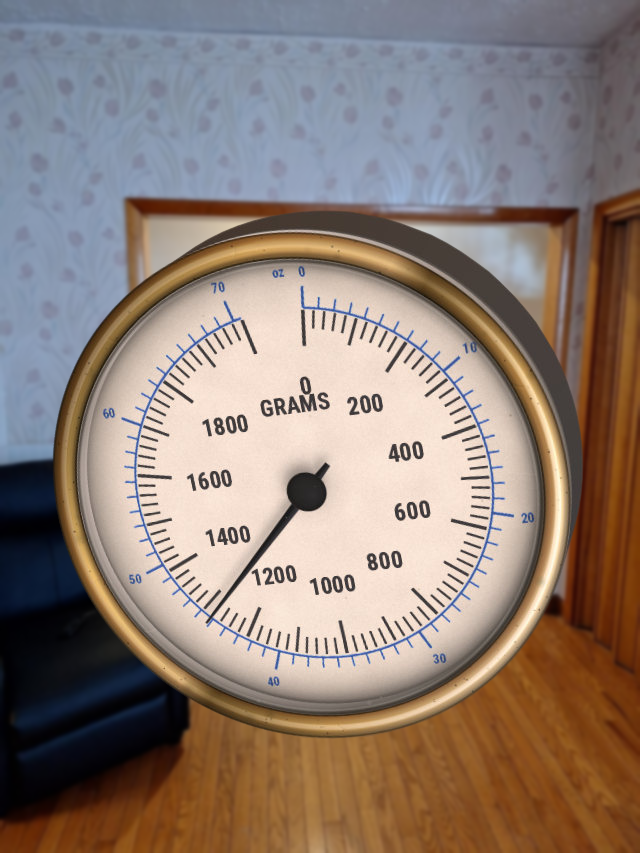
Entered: {"value": 1280, "unit": "g"}
